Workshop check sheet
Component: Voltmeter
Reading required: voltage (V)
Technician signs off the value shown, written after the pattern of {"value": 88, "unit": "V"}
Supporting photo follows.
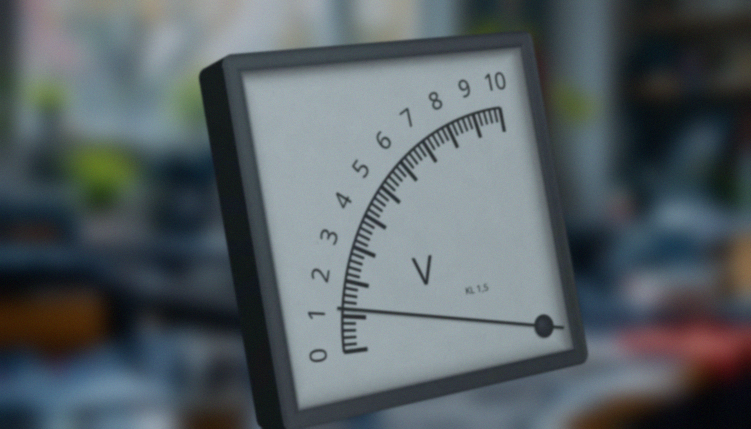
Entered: {"value": 1.2, "unit": "V"}
